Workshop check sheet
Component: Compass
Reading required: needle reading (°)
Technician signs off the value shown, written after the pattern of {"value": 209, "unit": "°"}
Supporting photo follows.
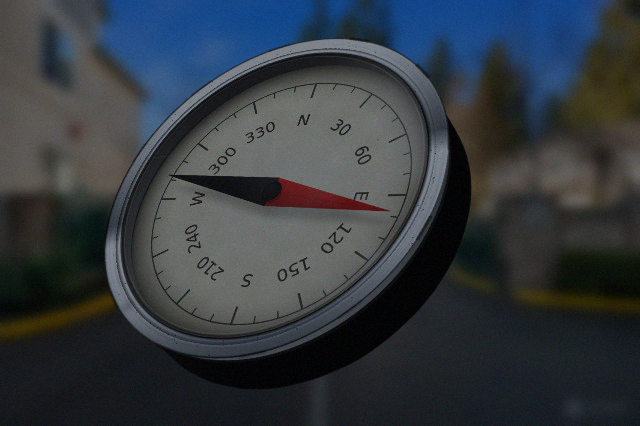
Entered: {"value": 100, "unit": "°"}
